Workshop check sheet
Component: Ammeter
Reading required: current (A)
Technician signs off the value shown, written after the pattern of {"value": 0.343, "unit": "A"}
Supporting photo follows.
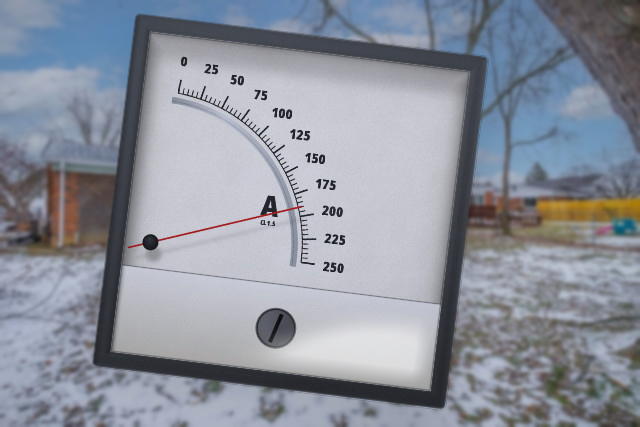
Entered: {"value": 190, "unit": "A"}
